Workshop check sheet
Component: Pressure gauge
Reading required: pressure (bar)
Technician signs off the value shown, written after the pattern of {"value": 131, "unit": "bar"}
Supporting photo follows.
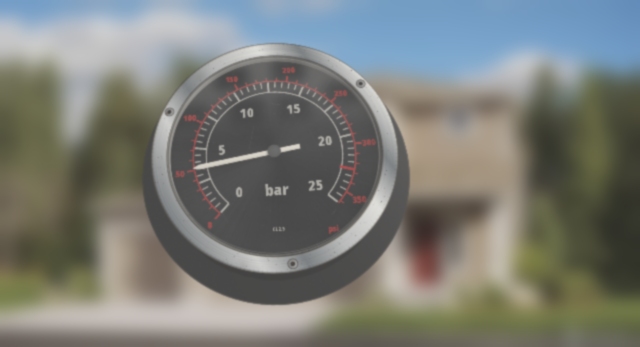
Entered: {"value": 3.5, "unit": "bar"}
